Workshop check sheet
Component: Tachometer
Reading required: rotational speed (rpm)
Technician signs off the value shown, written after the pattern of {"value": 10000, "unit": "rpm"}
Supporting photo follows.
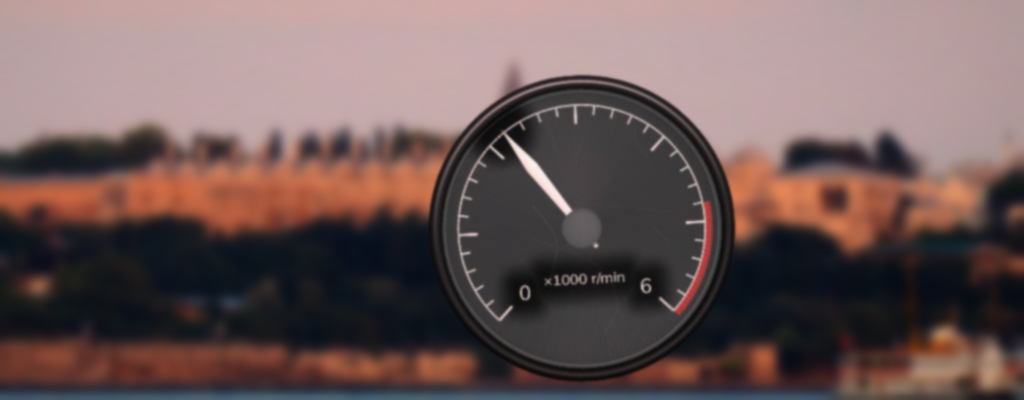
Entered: {"value": 2200, "unit": "rpm"}
